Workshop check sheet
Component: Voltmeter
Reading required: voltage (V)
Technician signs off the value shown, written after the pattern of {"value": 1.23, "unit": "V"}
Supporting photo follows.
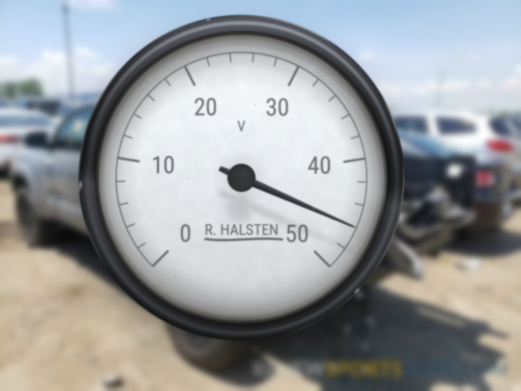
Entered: {"value": 46, "unit": "V"}
